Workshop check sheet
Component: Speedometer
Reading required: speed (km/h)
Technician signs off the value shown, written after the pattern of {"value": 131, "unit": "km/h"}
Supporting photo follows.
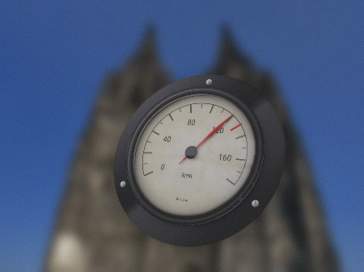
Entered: {"value": 120, "unit": "km/h"}
